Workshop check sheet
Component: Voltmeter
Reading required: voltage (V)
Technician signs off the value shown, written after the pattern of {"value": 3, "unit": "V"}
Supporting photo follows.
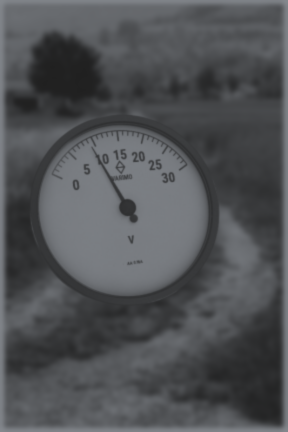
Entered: {"value": 9, "unit": "V"}
